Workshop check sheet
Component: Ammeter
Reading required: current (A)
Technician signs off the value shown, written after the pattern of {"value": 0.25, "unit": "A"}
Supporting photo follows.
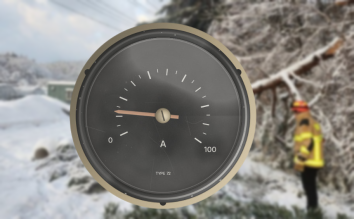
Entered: {"value": 12.5, "unit": "A"}
